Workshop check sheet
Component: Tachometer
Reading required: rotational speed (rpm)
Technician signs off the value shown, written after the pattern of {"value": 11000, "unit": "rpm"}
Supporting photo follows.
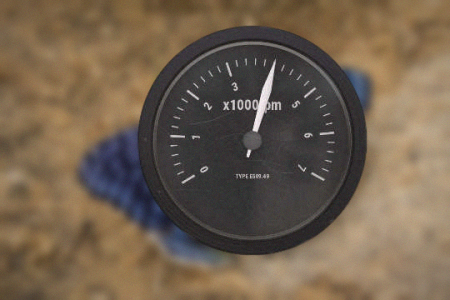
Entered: {"value": 4000, "unit": "rpm"}
